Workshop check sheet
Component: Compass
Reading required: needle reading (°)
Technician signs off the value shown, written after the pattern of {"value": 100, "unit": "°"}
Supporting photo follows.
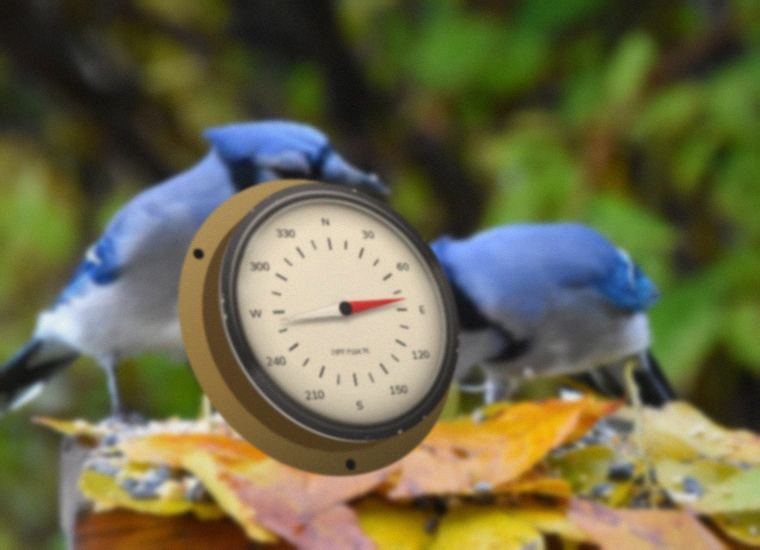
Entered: {"value": 82.5, "unit": "°"}
